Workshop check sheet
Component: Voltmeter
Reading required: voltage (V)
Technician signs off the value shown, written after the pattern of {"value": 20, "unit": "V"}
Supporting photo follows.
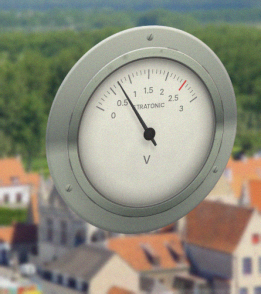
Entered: {"value": 0.7, "unit": "V"}
